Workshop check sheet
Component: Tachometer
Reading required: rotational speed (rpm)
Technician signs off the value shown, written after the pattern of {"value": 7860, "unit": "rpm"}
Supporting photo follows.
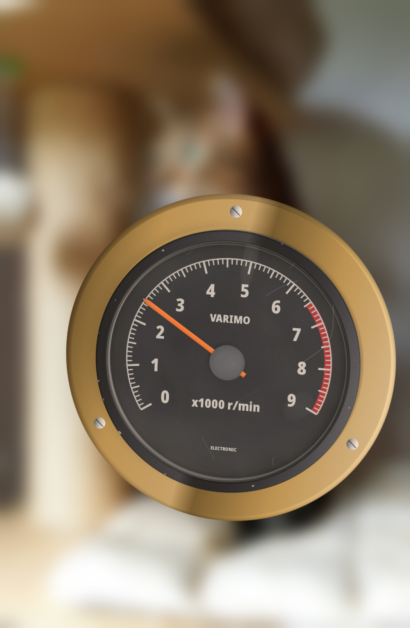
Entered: {"value": 2500, "unit": "rpm"}
